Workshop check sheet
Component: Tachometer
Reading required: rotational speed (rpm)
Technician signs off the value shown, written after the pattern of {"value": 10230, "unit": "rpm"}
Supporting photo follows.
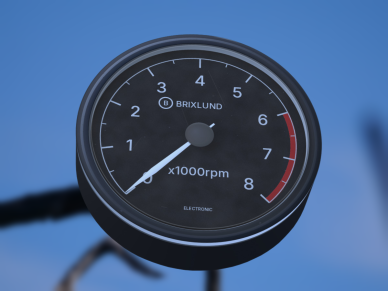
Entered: {"value": 0, "unit": "rpm"}
